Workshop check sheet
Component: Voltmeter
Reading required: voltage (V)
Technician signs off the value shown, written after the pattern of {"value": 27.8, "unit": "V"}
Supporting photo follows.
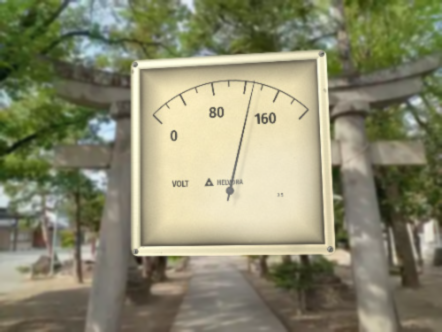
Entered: {"value": 130, "unit": "V"}
